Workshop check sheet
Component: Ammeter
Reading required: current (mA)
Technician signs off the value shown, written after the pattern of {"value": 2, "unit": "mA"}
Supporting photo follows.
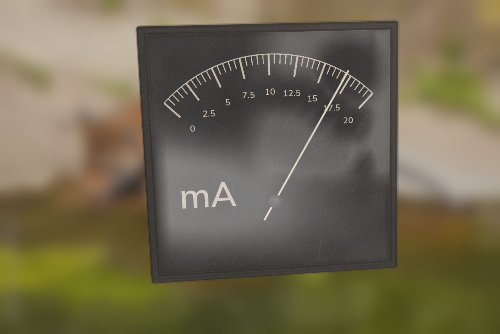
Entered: {"value": 17, "unit": "mA"}
